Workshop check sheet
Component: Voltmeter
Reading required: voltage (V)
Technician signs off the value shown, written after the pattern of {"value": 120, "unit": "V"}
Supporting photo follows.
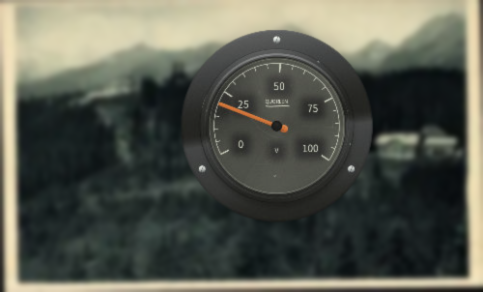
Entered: {"value": 20, "unit": "V"}
